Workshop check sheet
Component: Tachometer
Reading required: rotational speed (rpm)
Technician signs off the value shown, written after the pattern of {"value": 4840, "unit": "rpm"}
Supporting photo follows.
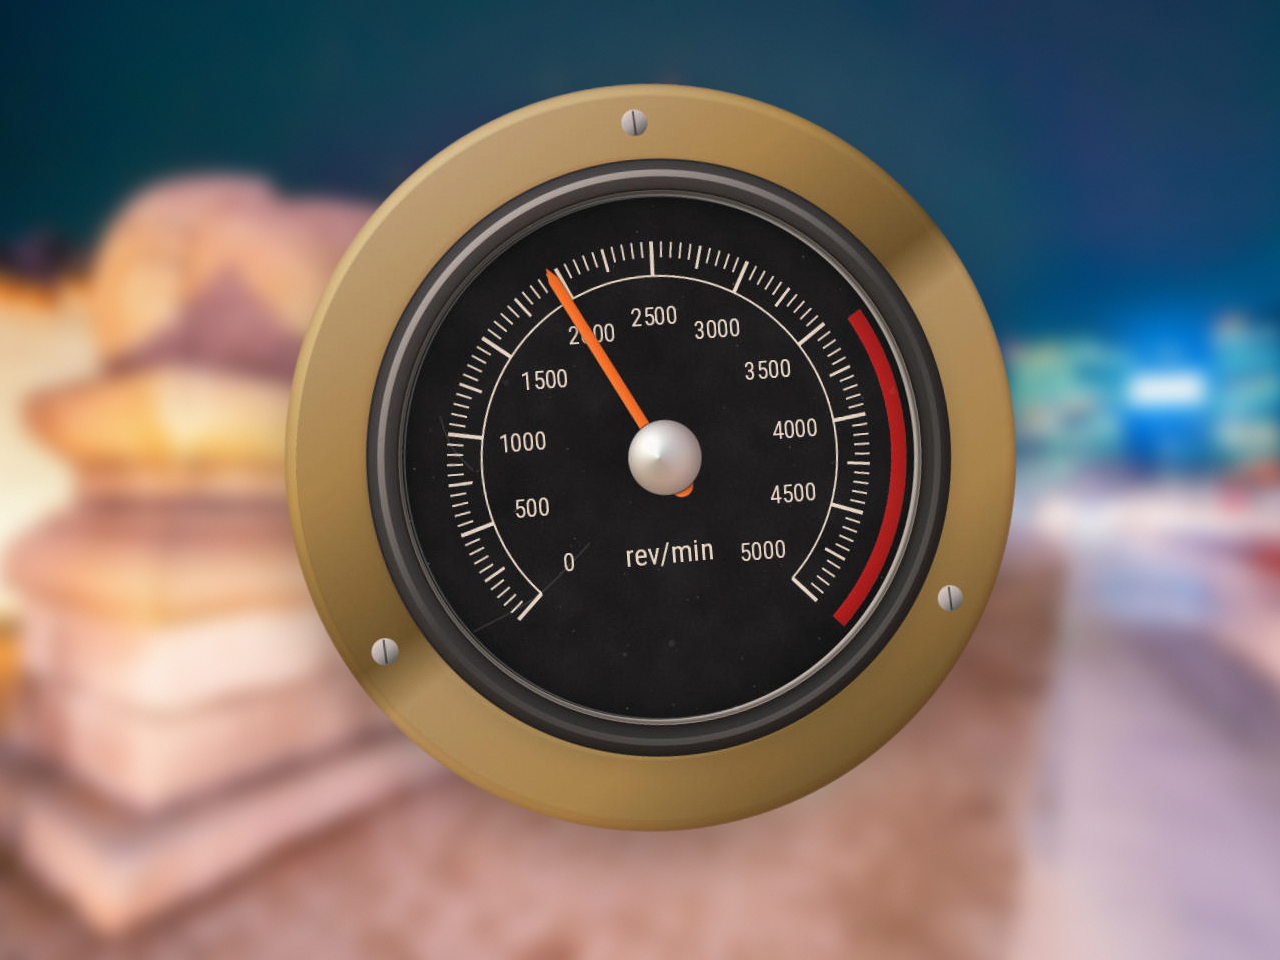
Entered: {"value": 1950, "unit": "rpm"}
